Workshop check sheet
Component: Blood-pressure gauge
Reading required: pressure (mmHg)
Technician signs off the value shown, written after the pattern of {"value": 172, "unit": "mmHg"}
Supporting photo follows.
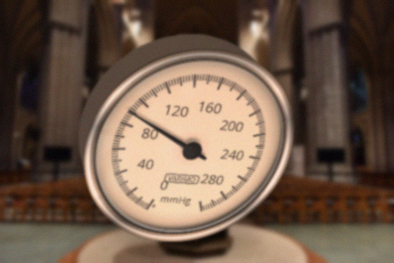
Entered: {"value": 90, "unit": "mmHg"}
